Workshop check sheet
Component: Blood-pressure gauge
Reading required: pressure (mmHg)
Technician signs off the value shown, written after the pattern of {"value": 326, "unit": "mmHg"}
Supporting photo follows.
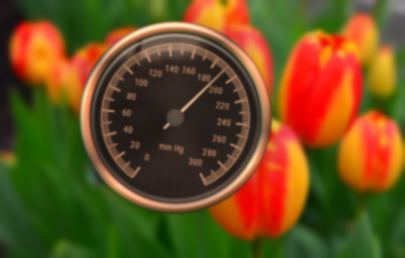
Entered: {"value": 190, "unit": "mmHg"}
